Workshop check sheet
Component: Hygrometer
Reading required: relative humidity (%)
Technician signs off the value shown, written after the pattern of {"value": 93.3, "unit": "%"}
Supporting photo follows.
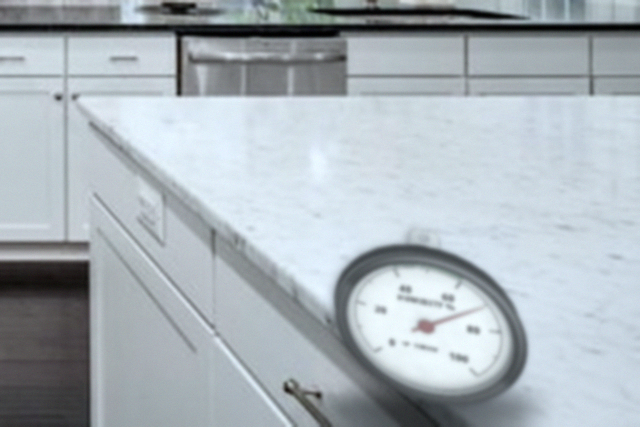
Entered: {"value": 70, "unit": "%"}
